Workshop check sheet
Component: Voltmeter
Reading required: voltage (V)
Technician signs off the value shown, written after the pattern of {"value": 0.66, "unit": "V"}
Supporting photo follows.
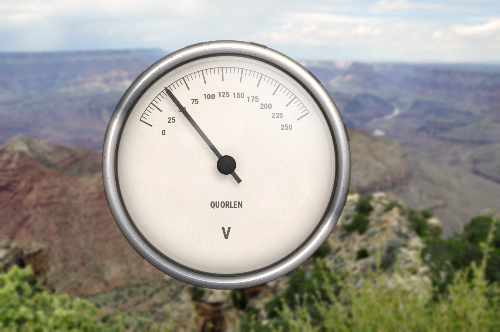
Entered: {"value": 50, "unit": "V"}
